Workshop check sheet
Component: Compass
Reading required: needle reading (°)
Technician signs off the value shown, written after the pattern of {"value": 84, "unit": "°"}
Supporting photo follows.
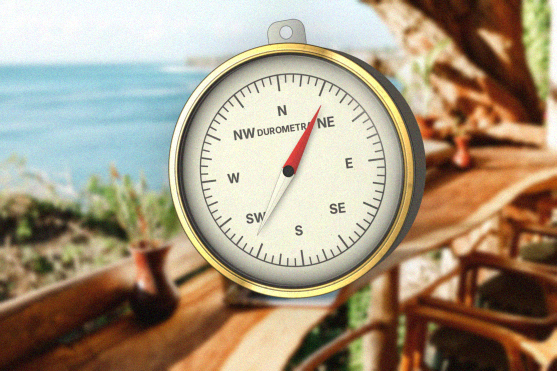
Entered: {"value": 35, "unit": "°"}
